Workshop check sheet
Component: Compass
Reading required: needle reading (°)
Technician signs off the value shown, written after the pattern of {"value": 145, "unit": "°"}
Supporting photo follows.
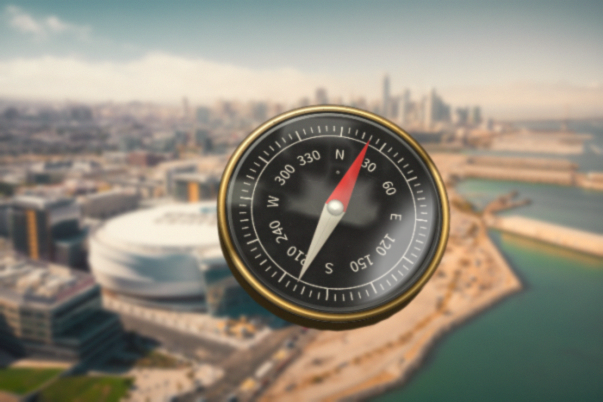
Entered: {"value": 20, "unit": "°"}
